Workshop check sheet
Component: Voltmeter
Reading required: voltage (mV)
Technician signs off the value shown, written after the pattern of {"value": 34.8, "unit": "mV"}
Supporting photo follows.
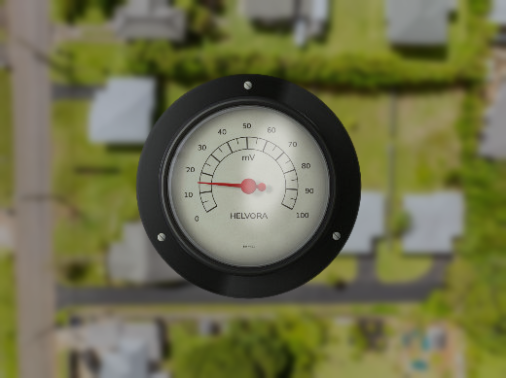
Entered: {"value": 15, "unit": "mV"}
